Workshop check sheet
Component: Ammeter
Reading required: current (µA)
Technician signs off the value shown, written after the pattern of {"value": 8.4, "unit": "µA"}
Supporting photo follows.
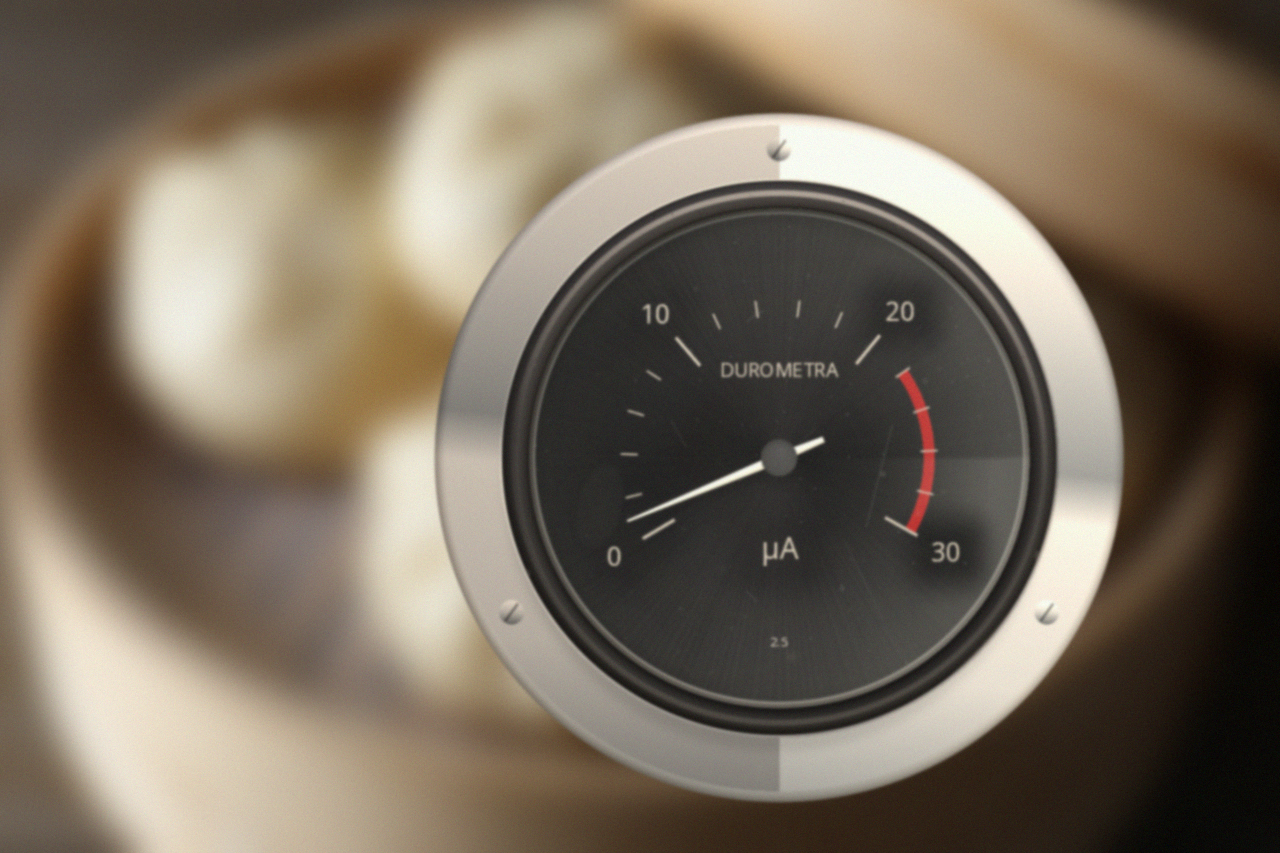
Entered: {"value": 1, "unit": "µA"}
